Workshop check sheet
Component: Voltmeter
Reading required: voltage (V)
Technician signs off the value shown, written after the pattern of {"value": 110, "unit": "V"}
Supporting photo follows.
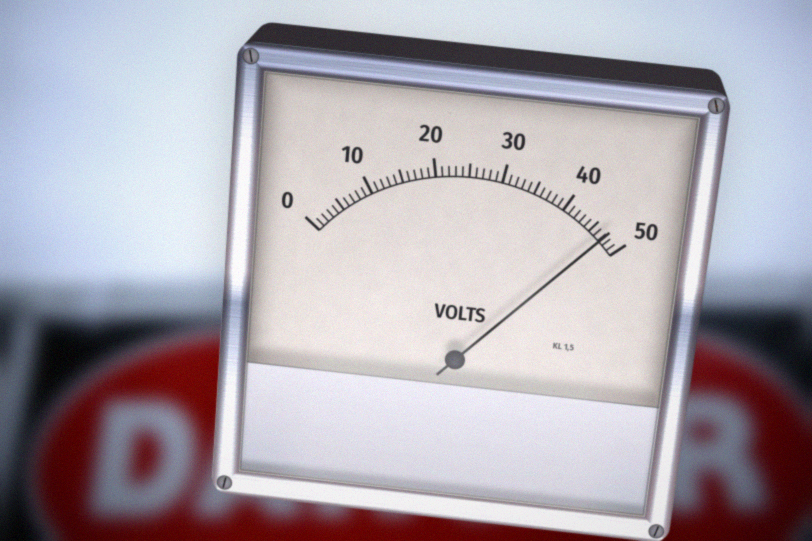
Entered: {"value": 47, "unit": "V"}
